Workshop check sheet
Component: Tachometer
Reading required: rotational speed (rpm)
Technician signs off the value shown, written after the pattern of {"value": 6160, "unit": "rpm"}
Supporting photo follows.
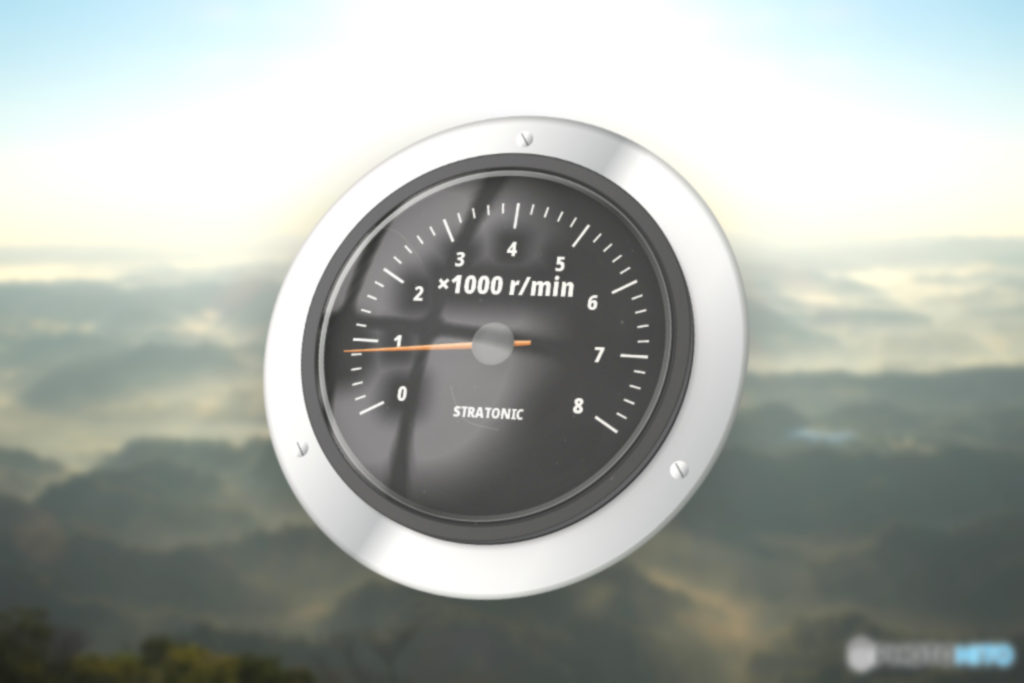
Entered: {"value": 800, "unit": "rpm"}
